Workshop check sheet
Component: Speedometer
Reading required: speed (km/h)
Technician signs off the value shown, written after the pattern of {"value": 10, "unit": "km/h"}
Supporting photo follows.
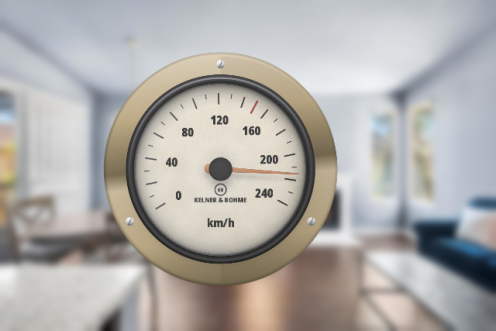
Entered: {"value": 215, "unit": "km/h"}
